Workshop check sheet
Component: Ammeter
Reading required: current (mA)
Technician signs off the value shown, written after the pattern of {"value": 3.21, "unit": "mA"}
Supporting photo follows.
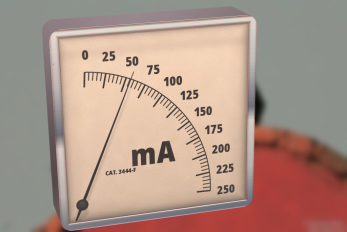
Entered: {"value": 55, "unit": "mA"}
